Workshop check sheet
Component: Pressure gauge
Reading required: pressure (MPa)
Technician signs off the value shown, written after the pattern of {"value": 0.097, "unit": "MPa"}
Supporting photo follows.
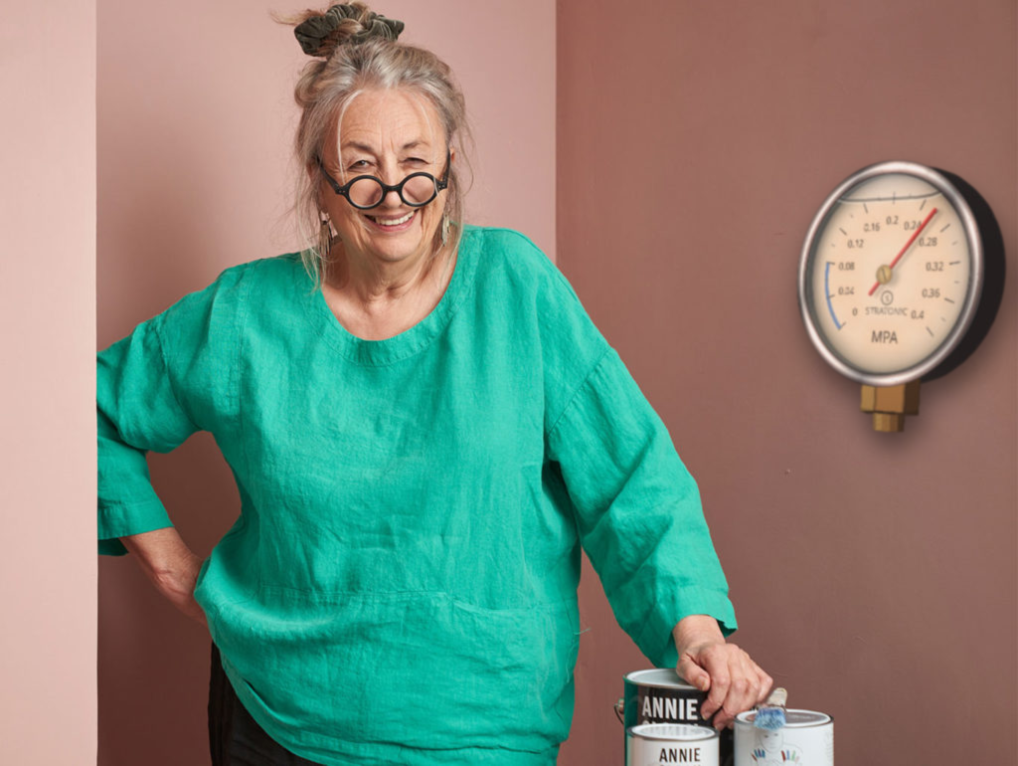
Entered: {"value": 0.26, "unit": "MPa"}
